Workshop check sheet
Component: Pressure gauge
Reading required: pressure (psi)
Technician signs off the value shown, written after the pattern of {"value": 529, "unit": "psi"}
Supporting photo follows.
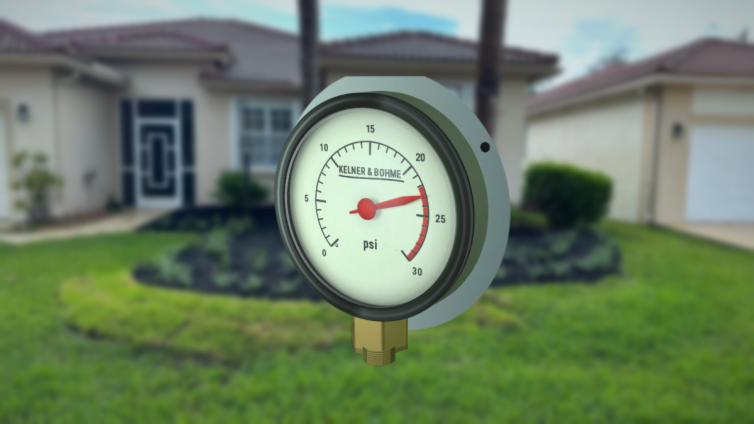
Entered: {"value": 23, "unit": "psi"}
